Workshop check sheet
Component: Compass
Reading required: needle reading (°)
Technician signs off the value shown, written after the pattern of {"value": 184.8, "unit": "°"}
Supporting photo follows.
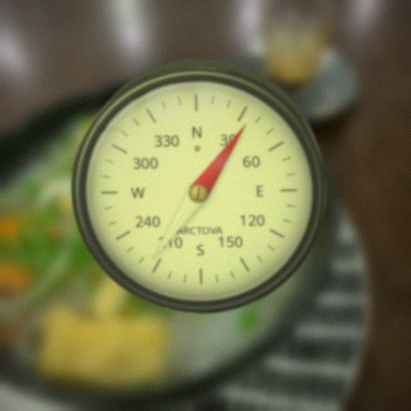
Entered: {"value": 35, "unit": "°"}
